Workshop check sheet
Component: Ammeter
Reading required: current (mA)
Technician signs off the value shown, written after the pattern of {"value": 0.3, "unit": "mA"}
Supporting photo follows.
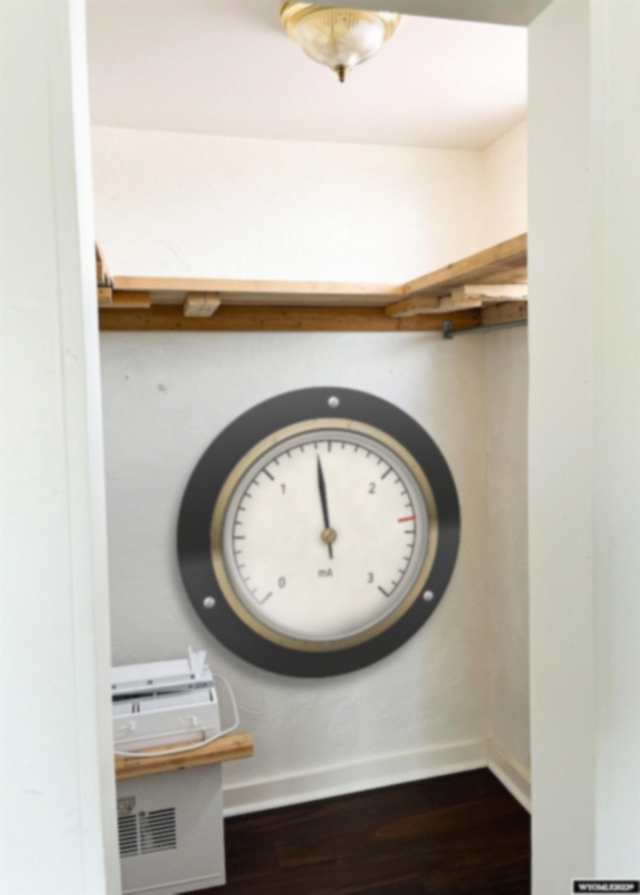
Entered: {"value": 1.4, "unit": "mA"}
